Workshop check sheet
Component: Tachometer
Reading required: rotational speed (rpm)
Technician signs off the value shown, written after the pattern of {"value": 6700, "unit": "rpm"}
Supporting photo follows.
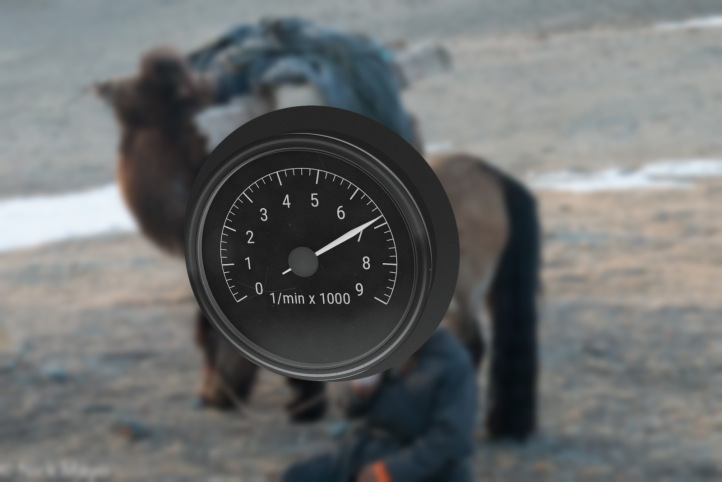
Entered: {"value": 6800, "unit": "rpm"}
